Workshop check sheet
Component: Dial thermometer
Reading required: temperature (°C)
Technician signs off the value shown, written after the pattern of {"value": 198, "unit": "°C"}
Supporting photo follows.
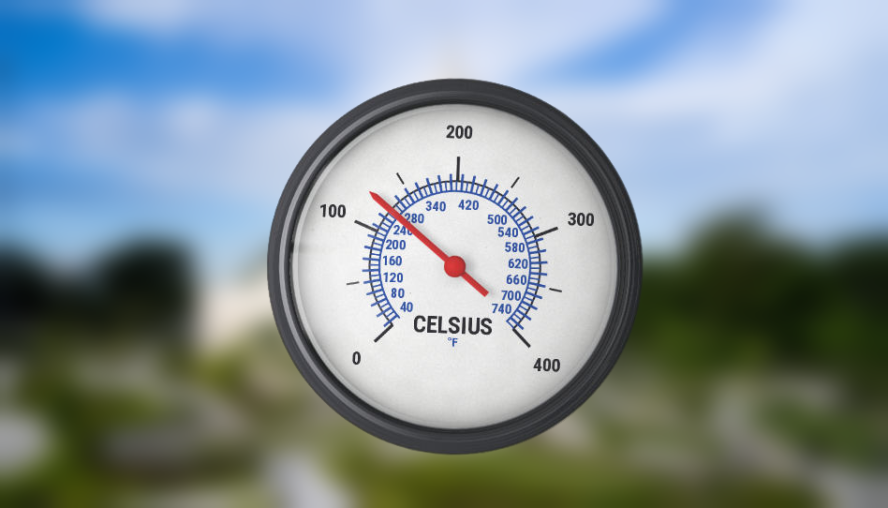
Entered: {"value": 125, "unit": "°C"}
